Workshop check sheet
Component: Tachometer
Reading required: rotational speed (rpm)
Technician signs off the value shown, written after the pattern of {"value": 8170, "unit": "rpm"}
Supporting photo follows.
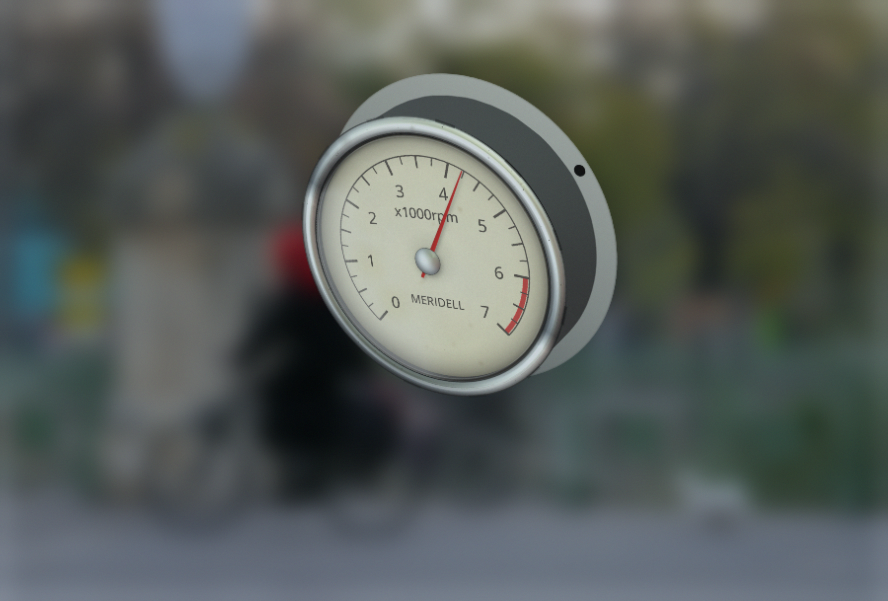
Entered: {"value": 4250, "unit": "rpm"}
